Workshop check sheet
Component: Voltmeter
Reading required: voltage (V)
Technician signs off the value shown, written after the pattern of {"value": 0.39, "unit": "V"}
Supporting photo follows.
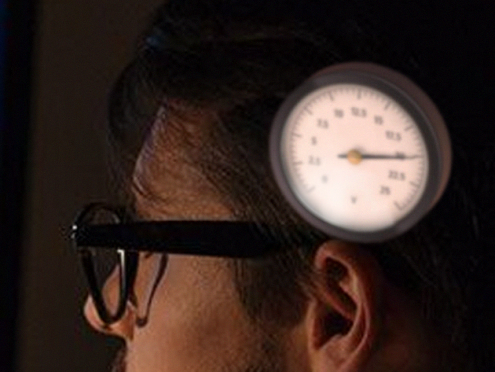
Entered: {"value": 20, "unit": "V"}
